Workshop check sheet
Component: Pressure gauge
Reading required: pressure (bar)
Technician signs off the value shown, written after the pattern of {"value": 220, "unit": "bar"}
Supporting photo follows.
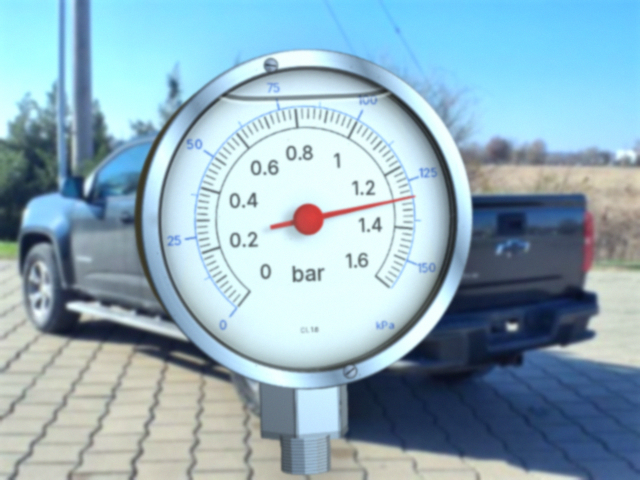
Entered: {"value": 1.3, "unit": "bar"}
